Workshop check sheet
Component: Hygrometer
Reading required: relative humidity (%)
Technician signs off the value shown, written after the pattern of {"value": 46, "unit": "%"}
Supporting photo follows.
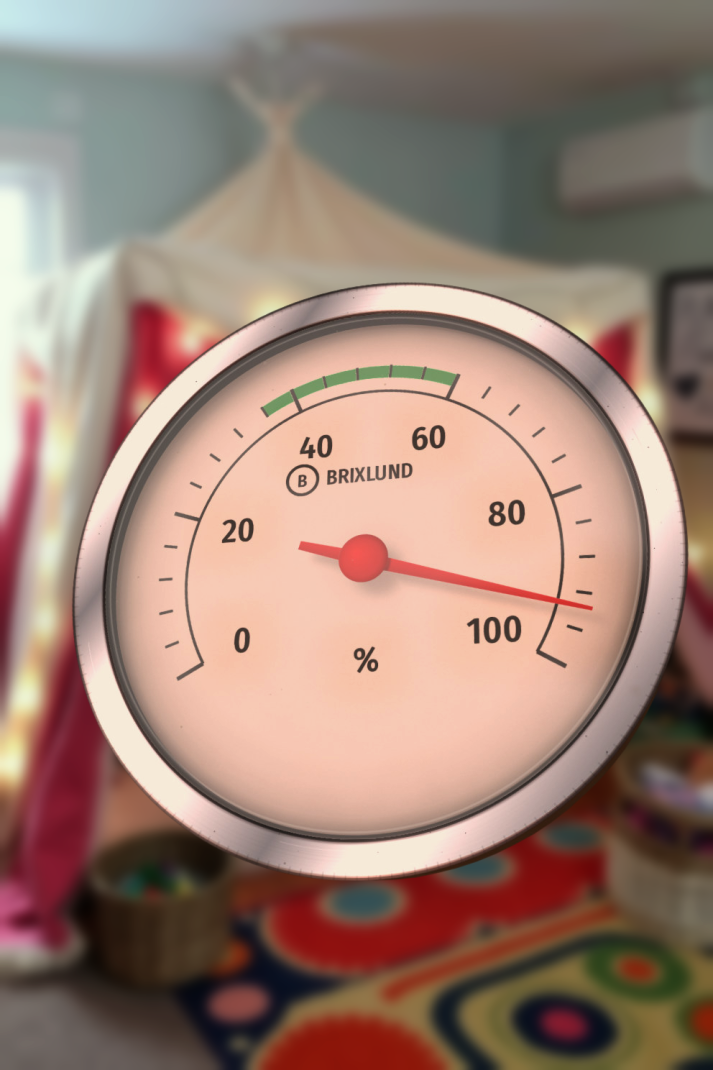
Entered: {"value": 94, "unit": "%"}
